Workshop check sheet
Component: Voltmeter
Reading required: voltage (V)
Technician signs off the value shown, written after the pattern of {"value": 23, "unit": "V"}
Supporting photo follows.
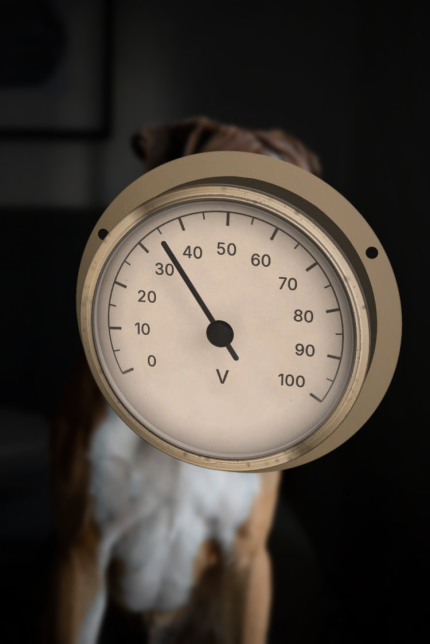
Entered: {"value": 35, "unit": "V"}
